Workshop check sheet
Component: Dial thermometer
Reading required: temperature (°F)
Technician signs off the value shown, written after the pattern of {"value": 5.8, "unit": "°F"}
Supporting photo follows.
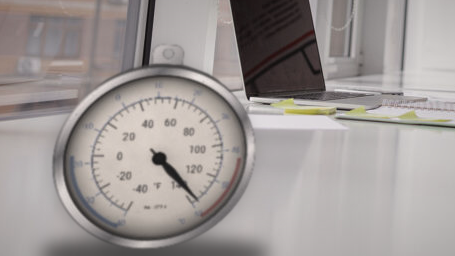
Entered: {"value": 136, "unit": "°F"}
